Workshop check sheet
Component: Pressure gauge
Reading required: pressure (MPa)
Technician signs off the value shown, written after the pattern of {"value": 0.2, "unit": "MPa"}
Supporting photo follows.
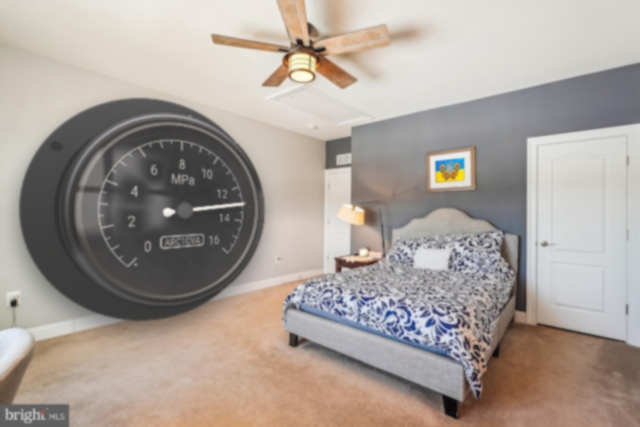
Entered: {"value": 13, "unit": "MPa"}
